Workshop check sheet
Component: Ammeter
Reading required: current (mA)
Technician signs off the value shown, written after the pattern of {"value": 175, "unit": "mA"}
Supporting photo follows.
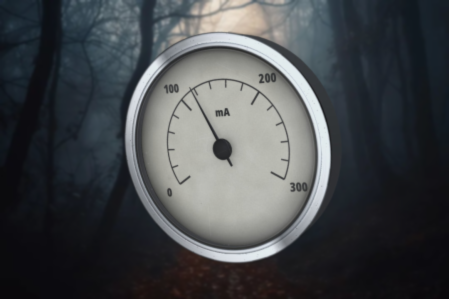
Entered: {"value": 120, "unit": "mA"}
